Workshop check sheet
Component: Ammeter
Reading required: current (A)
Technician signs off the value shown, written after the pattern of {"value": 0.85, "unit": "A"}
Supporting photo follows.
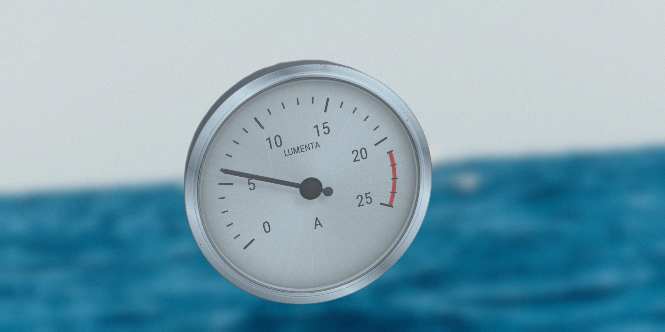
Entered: {"value": 6, "unit": "A"}
